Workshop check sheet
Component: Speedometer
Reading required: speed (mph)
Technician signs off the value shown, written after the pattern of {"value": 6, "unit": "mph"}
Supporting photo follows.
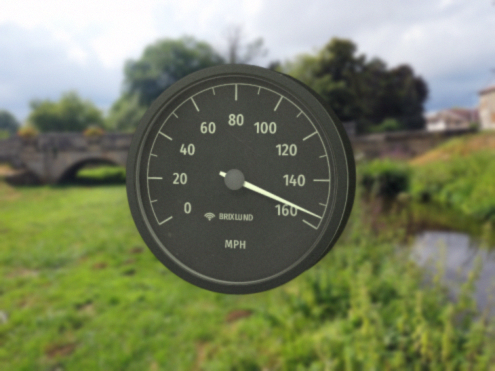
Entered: {"value": 155, "unit": "mph"}
